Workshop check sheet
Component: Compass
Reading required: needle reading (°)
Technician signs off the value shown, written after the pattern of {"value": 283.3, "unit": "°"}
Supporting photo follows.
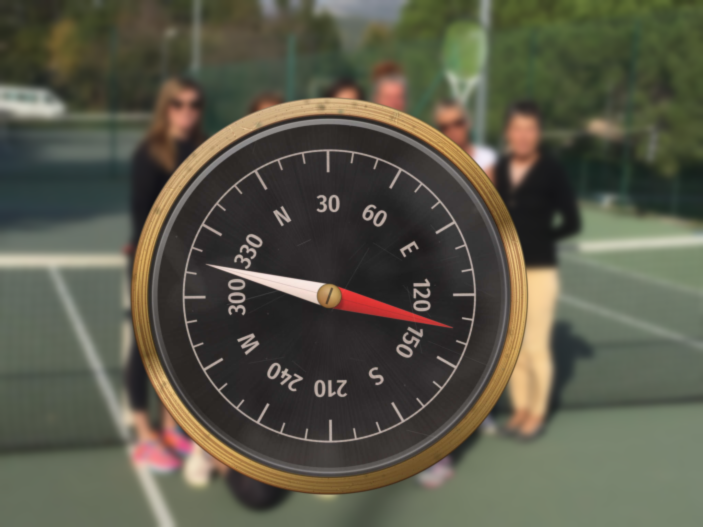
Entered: {"value": 135, "unit": "°"}
